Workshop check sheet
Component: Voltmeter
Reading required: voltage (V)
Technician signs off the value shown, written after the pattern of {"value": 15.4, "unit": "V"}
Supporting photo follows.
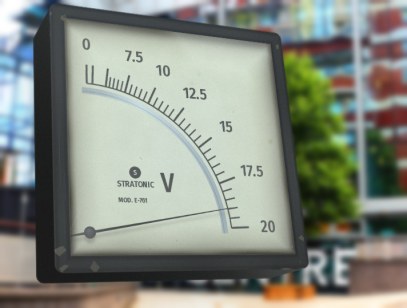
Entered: {"value": 19, "unit": "V"}
